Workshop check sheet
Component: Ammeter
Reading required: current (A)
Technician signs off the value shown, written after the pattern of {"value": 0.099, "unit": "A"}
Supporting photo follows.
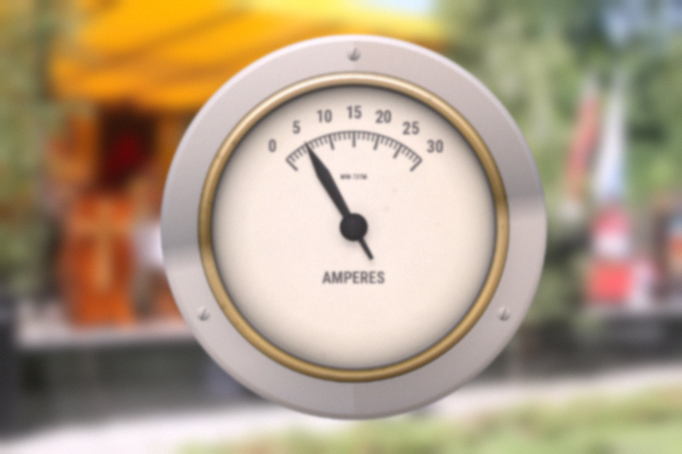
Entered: {"value": 5, "unit": "A"}
